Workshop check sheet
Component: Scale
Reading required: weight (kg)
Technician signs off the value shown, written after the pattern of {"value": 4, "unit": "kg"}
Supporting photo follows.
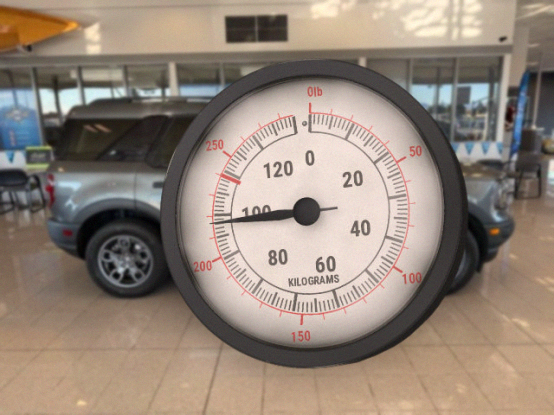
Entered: {"value": 98, "unit": "kg"}
